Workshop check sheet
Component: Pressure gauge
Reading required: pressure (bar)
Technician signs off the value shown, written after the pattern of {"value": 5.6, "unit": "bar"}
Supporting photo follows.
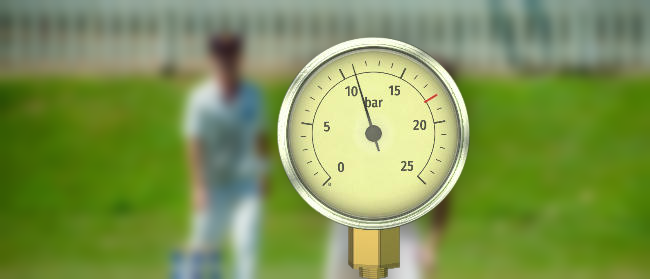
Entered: {"value": 11, "unit": "bar"}
